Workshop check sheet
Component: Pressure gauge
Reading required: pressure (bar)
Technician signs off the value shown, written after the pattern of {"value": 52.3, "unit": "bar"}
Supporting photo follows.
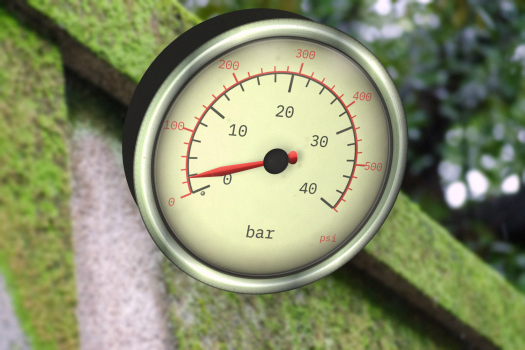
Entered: {"value": 2, "unit": "bar"}
